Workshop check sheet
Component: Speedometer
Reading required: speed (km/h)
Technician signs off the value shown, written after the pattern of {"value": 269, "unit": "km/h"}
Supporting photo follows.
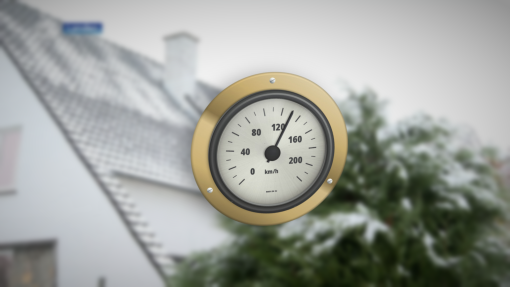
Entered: {"value": 130, "unit": "km/h"}
